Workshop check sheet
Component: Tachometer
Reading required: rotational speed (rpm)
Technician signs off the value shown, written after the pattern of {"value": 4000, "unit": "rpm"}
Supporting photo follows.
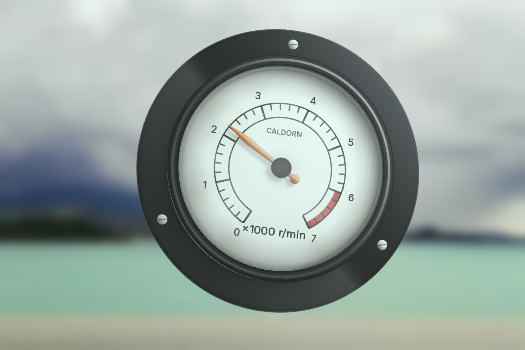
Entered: {"value": 2200, "unit": "rpm"}
